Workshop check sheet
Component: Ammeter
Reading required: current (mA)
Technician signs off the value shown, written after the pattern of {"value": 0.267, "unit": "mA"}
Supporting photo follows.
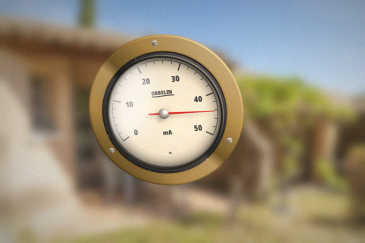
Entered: {"value": 44, "unit": "mA"}
